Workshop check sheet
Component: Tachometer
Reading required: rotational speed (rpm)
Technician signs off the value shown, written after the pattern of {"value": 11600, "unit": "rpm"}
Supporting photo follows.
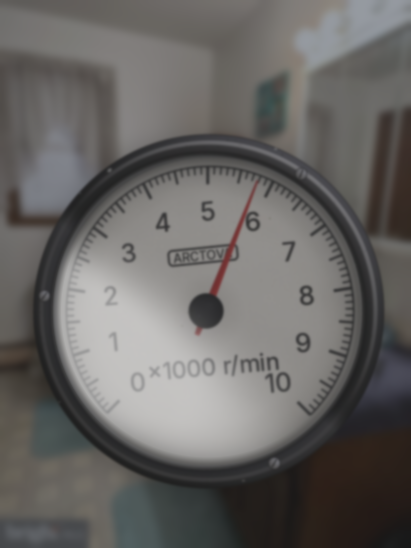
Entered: {"value": 5800, "unit": "rpm"}
